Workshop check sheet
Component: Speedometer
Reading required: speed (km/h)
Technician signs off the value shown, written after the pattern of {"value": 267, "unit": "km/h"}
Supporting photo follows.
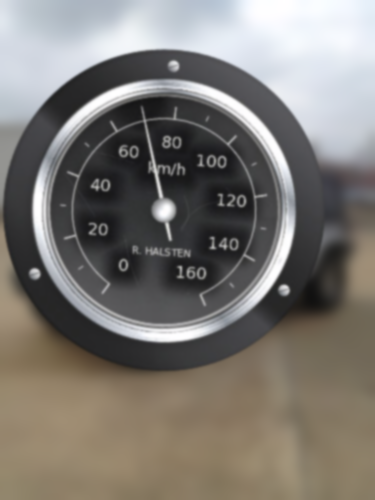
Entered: {"value": 70, "unit": "km/h"}
